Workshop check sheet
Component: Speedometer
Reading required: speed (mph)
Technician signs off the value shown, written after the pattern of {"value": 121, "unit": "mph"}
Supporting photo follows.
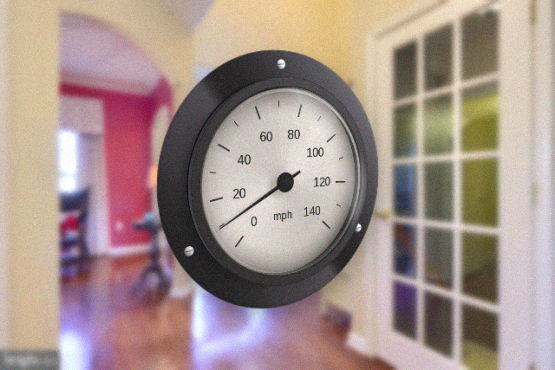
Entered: {"value": 10, "unit": "mph"}
